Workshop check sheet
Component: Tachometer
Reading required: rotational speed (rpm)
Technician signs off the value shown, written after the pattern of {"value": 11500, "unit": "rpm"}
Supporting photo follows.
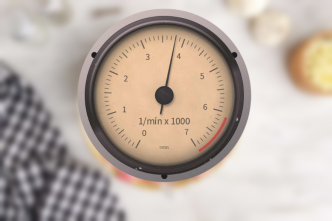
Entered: {"value": 3800, "unit": "rpm"}
